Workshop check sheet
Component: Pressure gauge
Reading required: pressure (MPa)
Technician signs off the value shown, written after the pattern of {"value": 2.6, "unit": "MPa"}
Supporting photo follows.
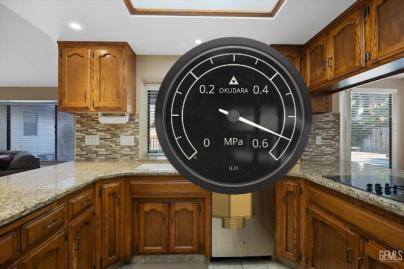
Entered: {"value": 0.55, "unit": "MPa"}
